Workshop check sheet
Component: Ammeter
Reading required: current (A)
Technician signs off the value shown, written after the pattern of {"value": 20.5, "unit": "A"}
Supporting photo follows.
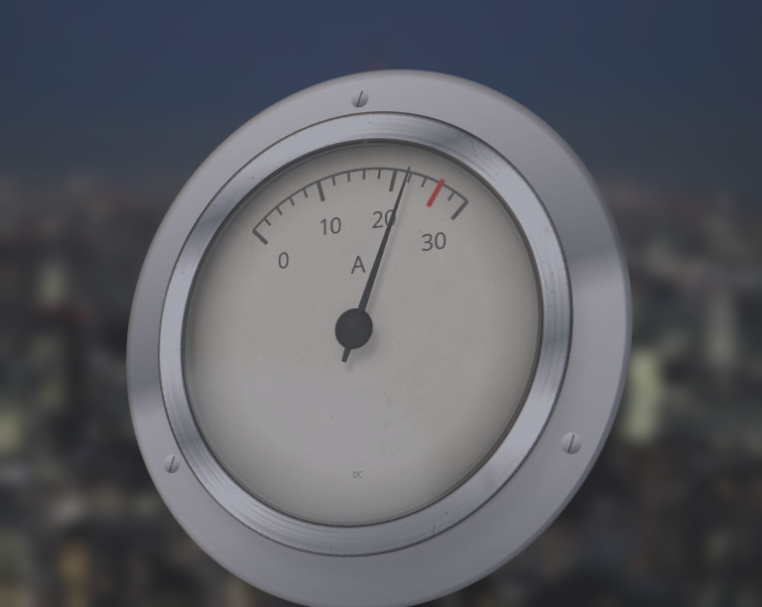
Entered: {"value": 22, "unit": "A"}
